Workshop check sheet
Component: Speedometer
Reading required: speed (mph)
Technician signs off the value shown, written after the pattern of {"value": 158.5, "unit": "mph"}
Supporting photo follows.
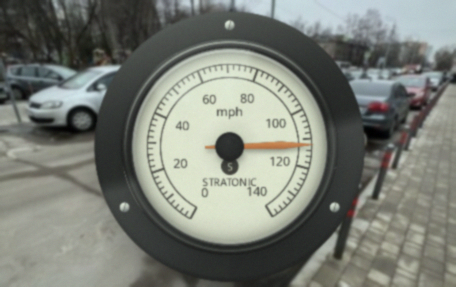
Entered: {"value": 112, "unit": "mph"}
